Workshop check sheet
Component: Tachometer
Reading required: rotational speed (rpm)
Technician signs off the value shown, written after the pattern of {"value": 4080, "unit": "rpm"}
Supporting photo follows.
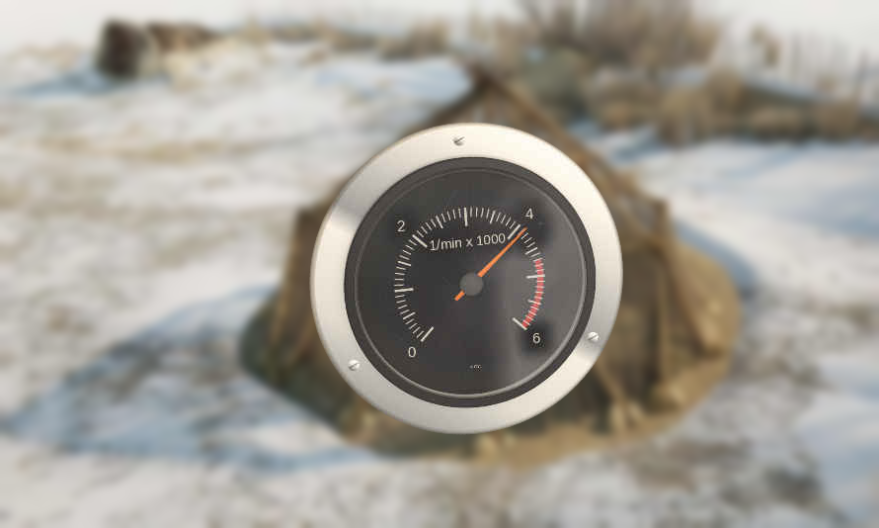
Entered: {"value": 4100, "unit": "rpm"}
